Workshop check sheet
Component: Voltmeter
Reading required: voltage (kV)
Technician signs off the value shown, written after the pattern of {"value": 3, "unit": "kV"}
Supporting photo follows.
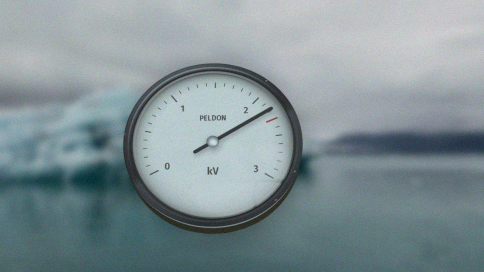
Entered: {"value": 2.2, "unit": "kV"}
